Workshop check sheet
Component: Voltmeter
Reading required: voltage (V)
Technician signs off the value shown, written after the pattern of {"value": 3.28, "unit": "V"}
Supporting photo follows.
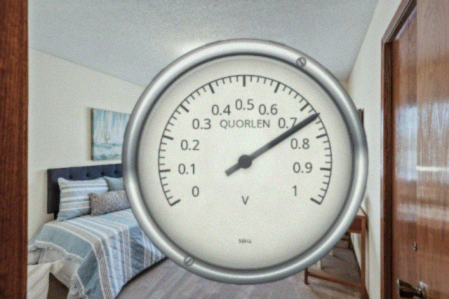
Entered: {"value": 0.74, "unit": "V"}
